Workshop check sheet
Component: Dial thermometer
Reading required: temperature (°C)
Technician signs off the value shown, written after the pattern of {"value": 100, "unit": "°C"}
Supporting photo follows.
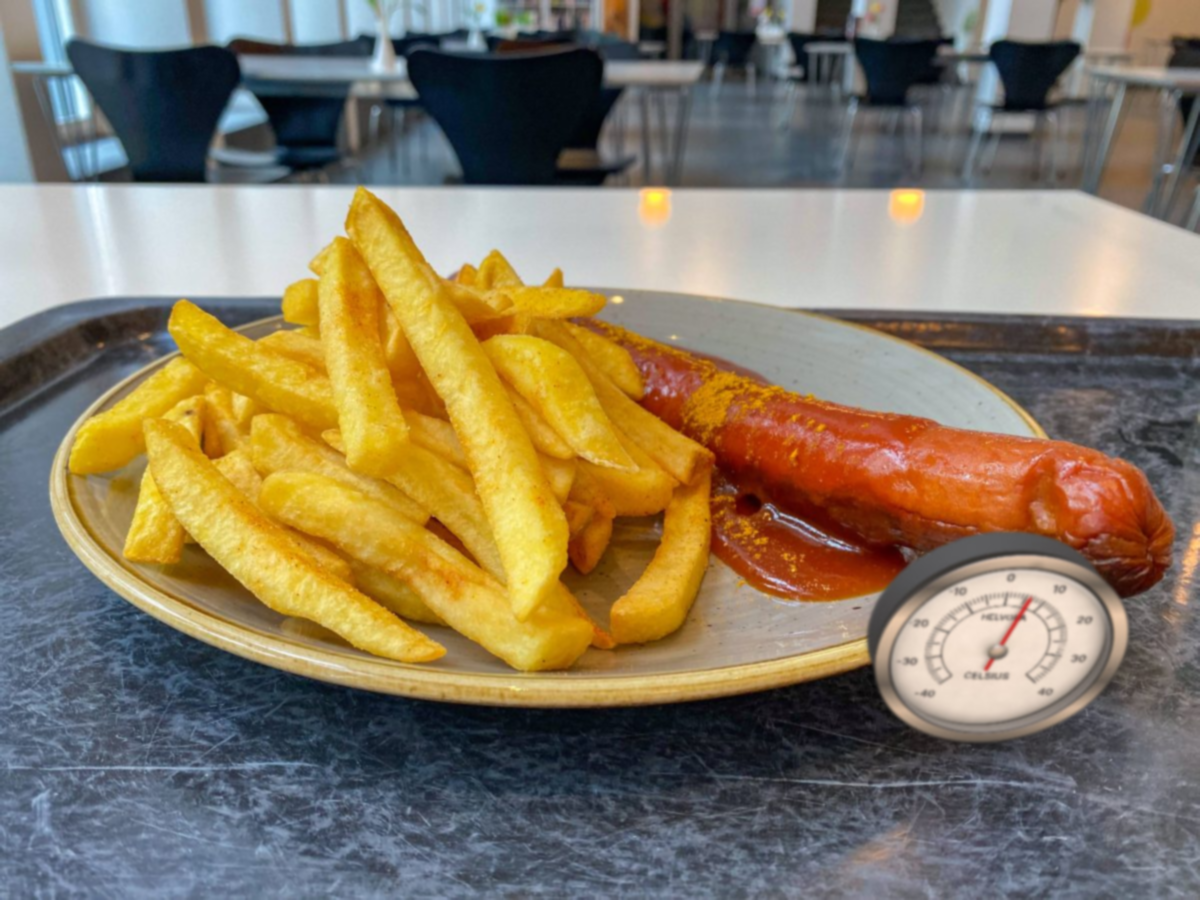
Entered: {"value": 5, "unit": "°C"}
